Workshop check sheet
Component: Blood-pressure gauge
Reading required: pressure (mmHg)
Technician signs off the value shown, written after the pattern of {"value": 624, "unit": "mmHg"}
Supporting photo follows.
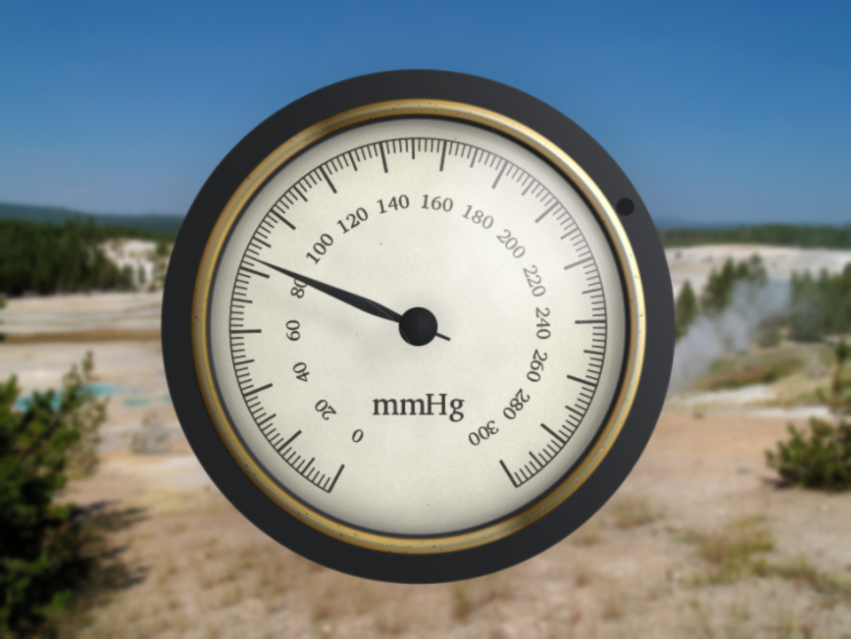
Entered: {"value": 84, "unit": "mmHg"}
